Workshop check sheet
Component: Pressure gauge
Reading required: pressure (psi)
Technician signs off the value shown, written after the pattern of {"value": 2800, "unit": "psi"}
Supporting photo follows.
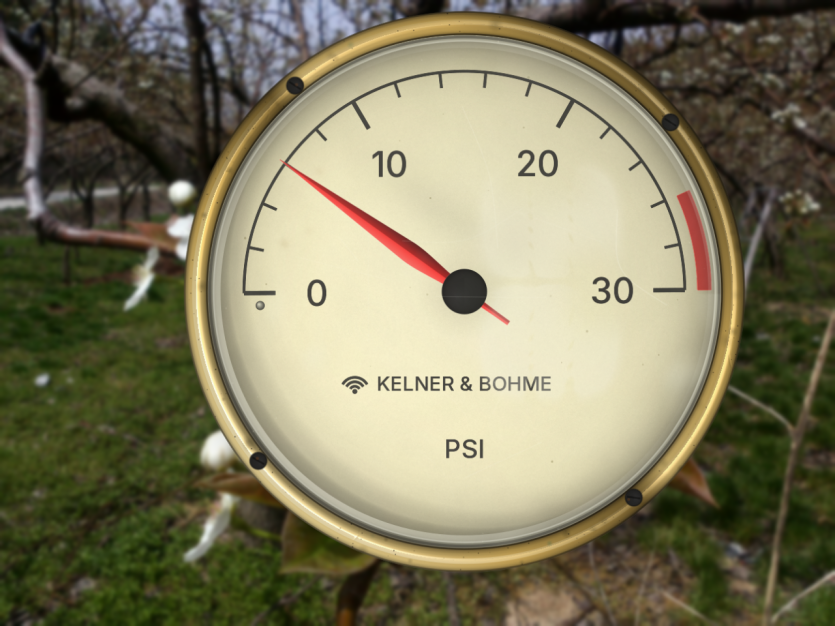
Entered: {"value": 6, "unit": "psi"}
